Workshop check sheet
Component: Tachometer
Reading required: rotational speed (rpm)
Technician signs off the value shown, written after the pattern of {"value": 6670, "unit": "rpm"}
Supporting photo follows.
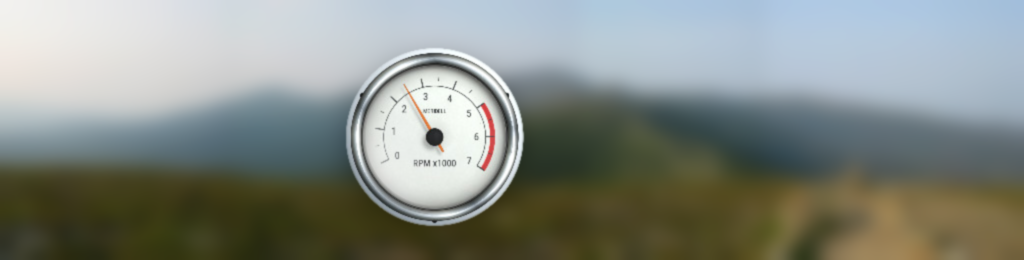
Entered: {"value": 2500, "unit": "rpm"}
